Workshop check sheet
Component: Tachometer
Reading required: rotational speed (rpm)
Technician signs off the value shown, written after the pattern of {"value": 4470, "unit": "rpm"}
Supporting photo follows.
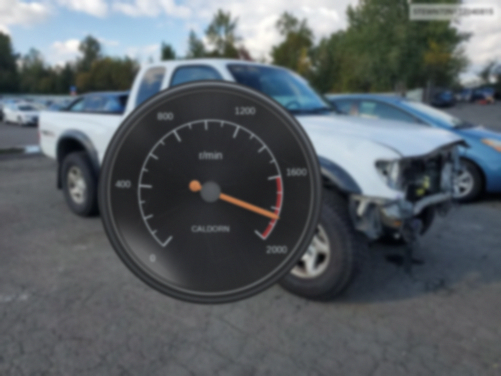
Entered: {"value": 1850, "unit": "rpm"}
